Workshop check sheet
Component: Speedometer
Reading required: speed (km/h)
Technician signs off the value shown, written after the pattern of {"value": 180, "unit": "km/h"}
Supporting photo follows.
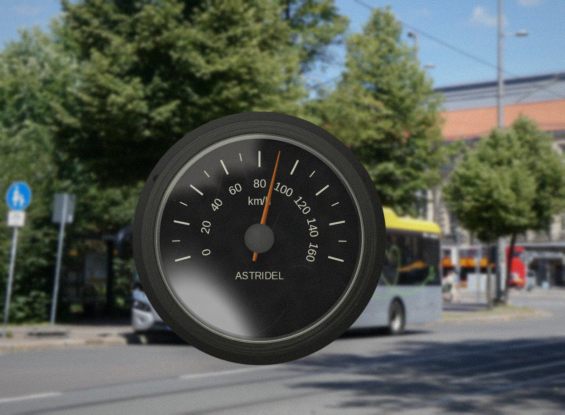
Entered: {"value": 90, "unit": "km/h"}
